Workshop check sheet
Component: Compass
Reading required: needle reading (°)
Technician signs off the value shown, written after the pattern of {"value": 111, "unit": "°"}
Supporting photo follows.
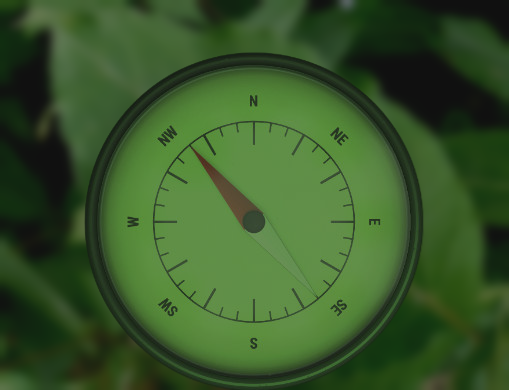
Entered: {"value": 320, "unit": "°"}
